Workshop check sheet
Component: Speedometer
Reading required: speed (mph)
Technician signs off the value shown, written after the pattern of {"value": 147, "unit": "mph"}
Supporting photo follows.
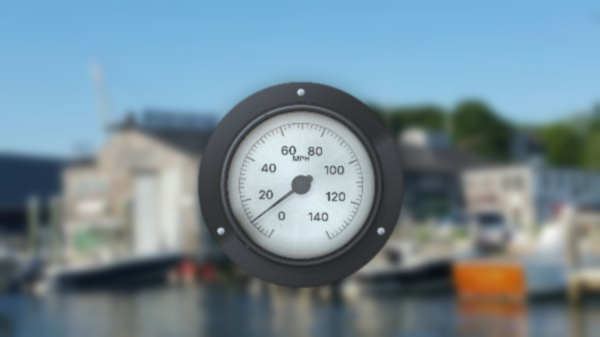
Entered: {"value": 10, "unit": "mph"}
